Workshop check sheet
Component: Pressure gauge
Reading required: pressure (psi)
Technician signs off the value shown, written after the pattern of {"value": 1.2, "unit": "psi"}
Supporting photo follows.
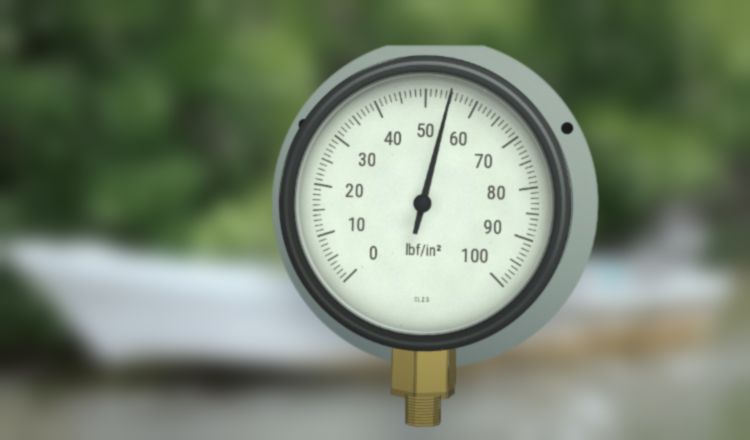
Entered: {"value": 55, "unit": "psi"}
